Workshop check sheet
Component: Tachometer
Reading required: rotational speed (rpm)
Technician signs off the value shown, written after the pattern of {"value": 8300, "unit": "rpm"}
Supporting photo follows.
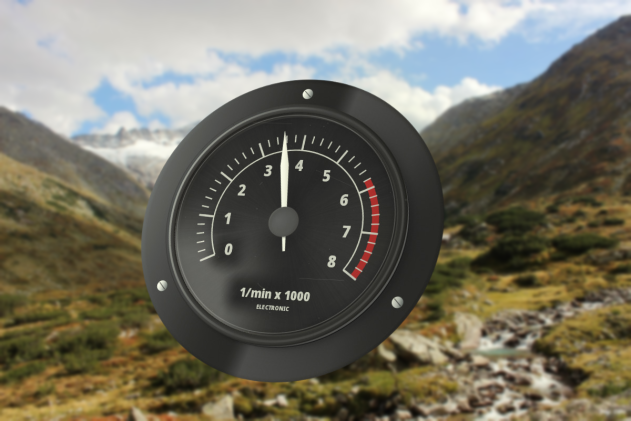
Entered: {"value": 3600, "unit": "rpm"}
